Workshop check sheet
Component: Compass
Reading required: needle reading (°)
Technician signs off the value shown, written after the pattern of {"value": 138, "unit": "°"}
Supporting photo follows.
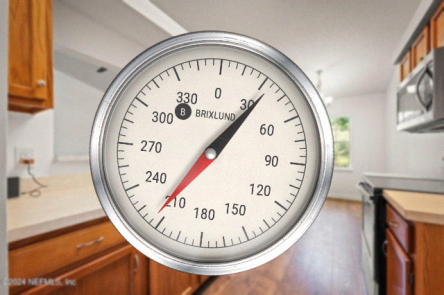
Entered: {"value": 215, "unit": "°"}
